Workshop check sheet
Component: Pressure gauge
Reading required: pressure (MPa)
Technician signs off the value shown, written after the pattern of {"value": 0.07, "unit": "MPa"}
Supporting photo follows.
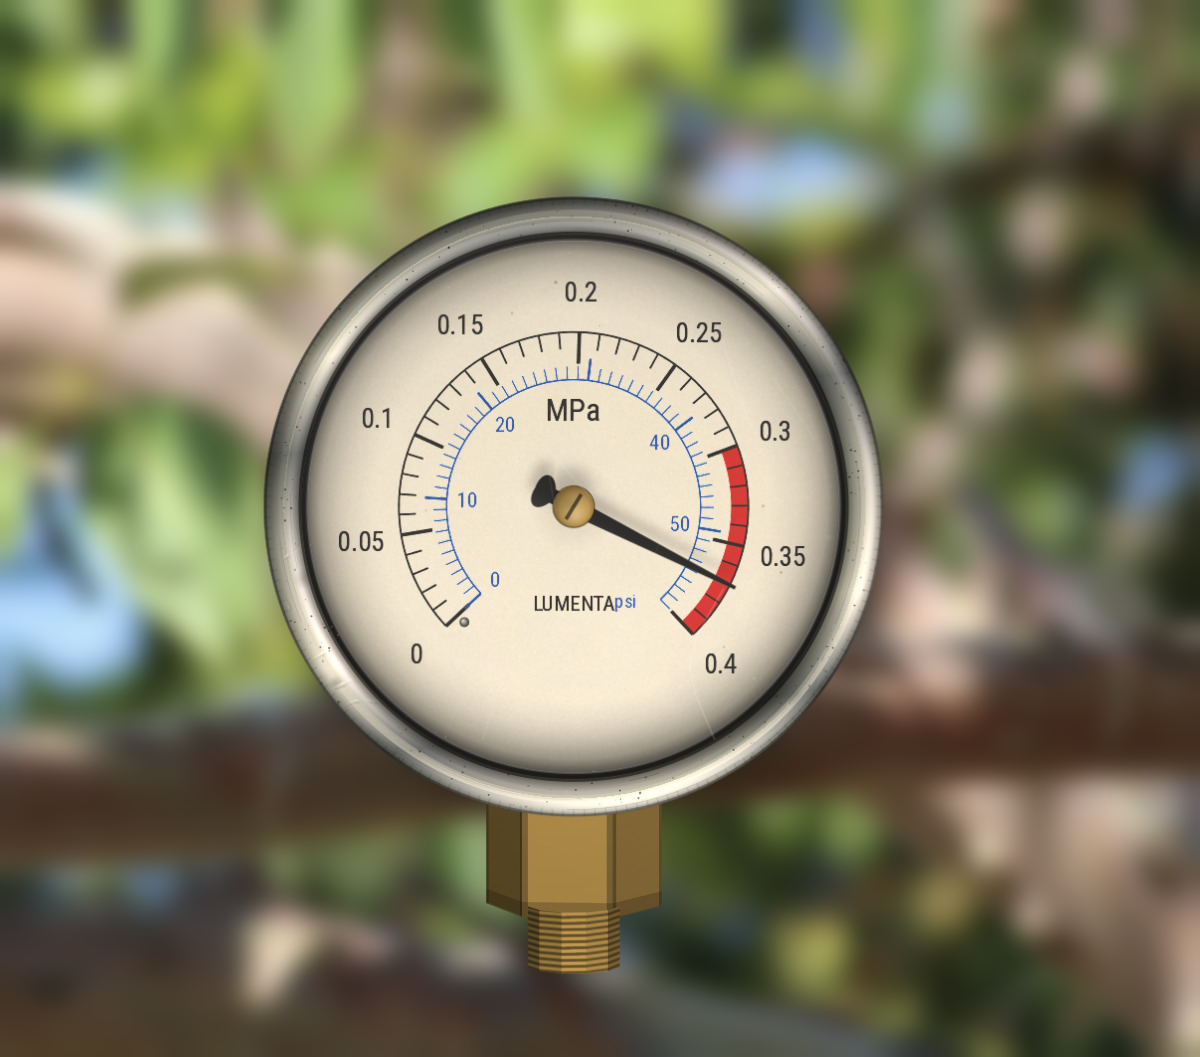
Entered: {"value": 0.37, "unit": "MPa"}
